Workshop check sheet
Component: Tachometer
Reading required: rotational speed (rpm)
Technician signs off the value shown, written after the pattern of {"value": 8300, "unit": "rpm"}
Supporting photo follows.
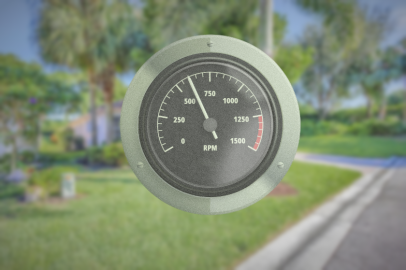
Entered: {"value": 600, "unit": "rpm"}
